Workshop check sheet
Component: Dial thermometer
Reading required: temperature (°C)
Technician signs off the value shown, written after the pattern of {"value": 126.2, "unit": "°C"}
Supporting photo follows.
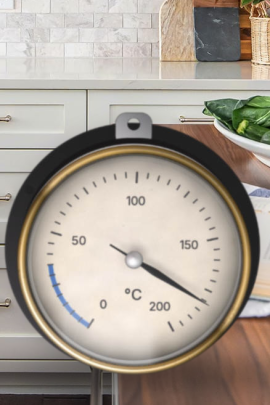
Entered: {"value": 180, "unit": "°C"}
